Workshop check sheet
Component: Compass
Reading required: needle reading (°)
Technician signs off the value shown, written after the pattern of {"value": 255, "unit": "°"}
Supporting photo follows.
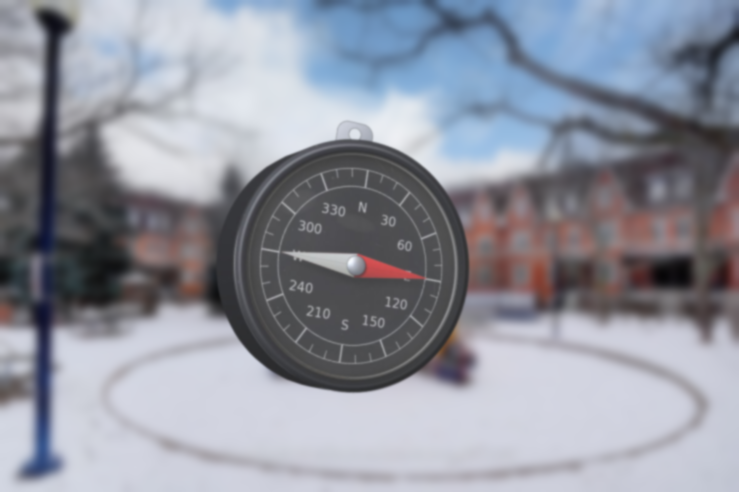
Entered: {"value": 90, "unit": "°"}
